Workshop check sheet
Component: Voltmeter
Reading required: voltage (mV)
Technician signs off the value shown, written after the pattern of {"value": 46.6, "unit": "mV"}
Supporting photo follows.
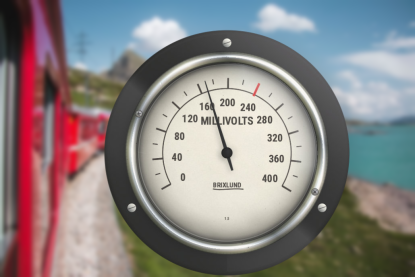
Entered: {"value": 170, "unit": "mV"}
